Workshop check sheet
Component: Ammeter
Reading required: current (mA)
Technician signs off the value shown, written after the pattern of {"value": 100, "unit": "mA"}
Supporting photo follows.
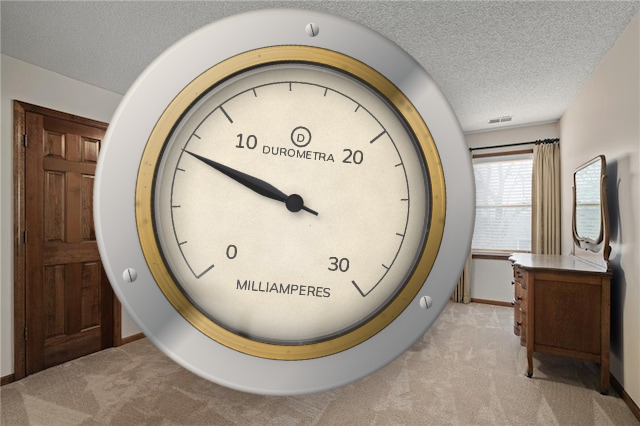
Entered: {"value": 7, "unit": "mA"}
